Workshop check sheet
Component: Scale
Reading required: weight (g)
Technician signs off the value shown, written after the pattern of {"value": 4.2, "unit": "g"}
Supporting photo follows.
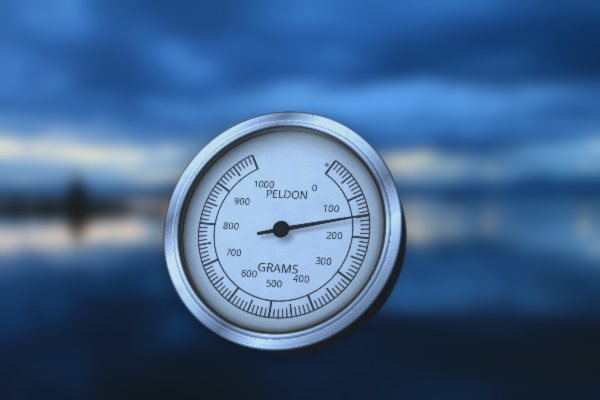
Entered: {"value": 150, "unit": "g"}
